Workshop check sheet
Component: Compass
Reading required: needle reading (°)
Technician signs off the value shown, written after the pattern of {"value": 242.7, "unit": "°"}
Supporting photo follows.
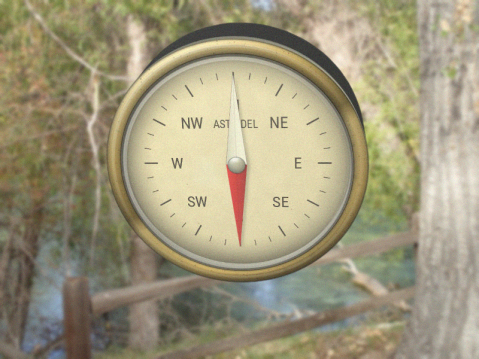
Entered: {"value": 180, "unit": "°"}
